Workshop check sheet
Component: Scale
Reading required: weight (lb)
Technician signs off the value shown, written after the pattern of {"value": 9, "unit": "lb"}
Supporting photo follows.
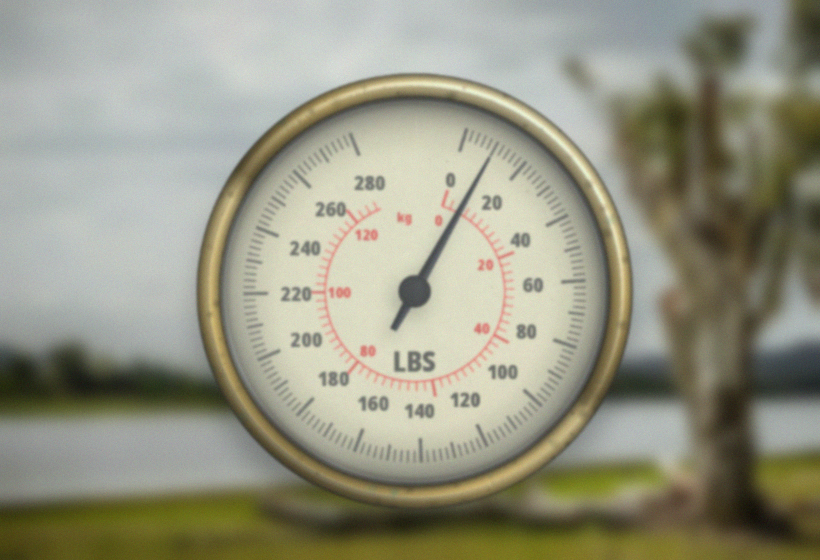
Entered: {"value": 10, "unit": "lb"}
